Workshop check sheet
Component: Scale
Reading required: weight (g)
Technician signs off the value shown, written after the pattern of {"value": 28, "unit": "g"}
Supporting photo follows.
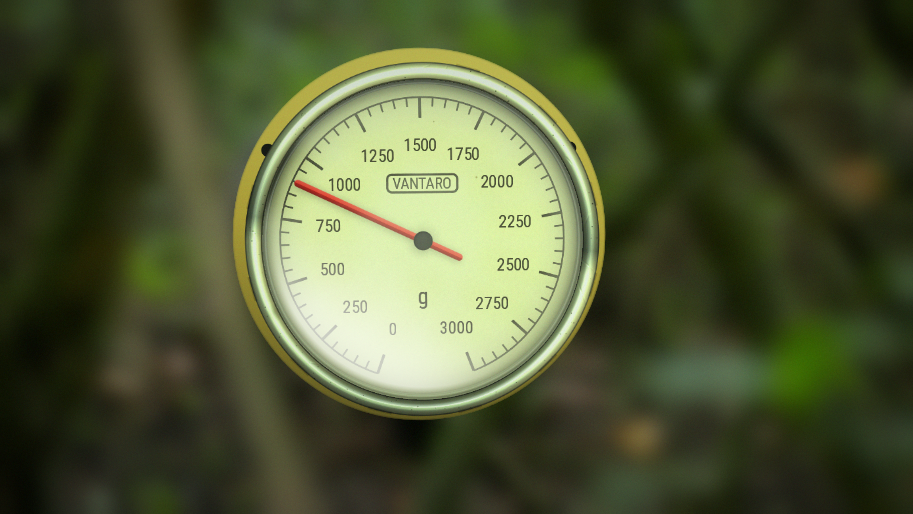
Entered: {"value": 900, "unit": "g"}
